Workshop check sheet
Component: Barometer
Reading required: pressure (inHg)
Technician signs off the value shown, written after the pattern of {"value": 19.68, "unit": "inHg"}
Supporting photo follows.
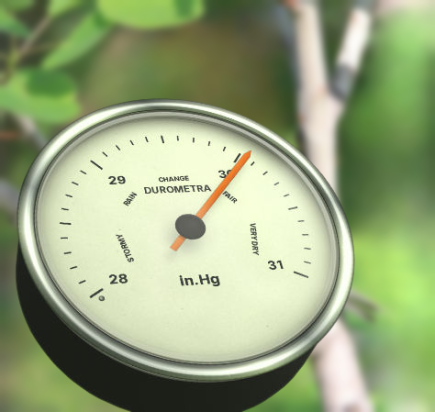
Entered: {"value": 30.05, "unit": "inHg"}
